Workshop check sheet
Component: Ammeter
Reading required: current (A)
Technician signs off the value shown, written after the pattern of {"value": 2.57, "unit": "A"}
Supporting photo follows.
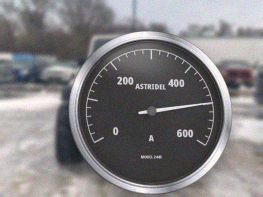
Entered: {"value": 500, "unit": "A"}
